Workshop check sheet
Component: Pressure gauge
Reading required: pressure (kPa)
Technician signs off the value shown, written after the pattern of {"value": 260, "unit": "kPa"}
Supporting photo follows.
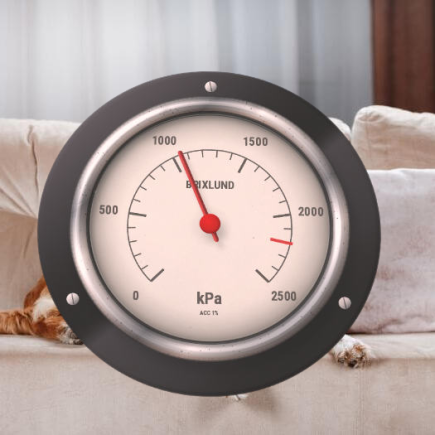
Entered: {"value": 1050, "unit": "kPa"}
